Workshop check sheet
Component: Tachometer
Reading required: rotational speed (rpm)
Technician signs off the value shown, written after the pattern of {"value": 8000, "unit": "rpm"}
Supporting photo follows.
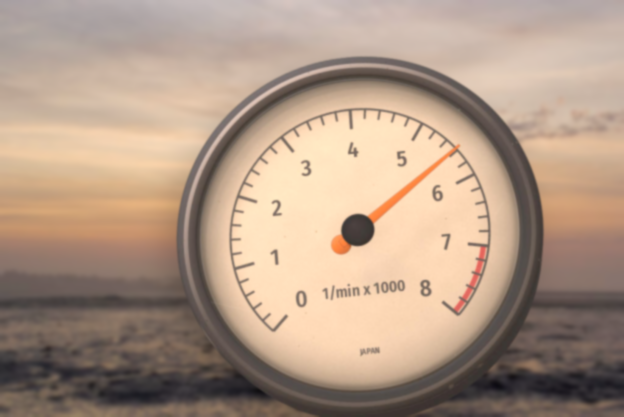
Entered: {"value": 5600, "unit": "rpm"}
